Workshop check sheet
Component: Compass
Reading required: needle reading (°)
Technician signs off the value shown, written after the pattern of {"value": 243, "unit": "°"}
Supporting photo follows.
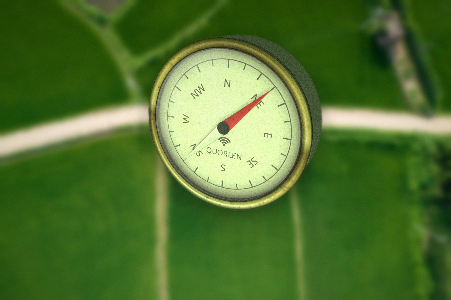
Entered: {"value": 45, "unit": "°"}
